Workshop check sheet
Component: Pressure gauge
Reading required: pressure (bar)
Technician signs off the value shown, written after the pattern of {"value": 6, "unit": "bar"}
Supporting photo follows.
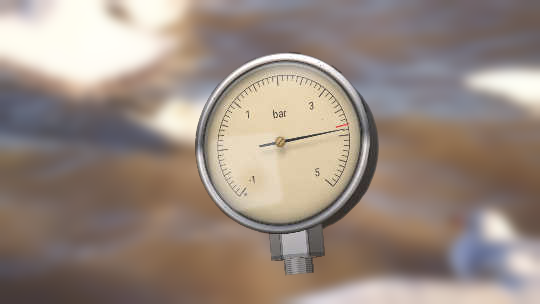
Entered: {"value": 3.9, "unit": "bar"}
